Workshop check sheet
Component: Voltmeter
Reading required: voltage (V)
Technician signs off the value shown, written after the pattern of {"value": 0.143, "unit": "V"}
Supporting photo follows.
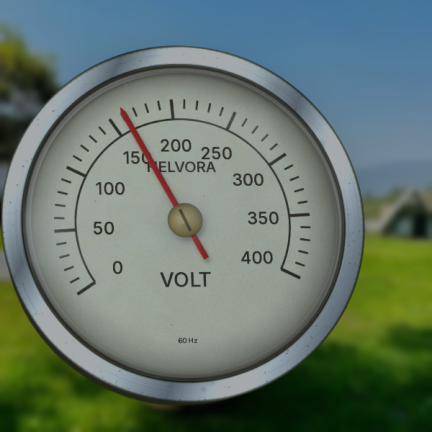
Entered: {"value": 160, "unit": "V"}
